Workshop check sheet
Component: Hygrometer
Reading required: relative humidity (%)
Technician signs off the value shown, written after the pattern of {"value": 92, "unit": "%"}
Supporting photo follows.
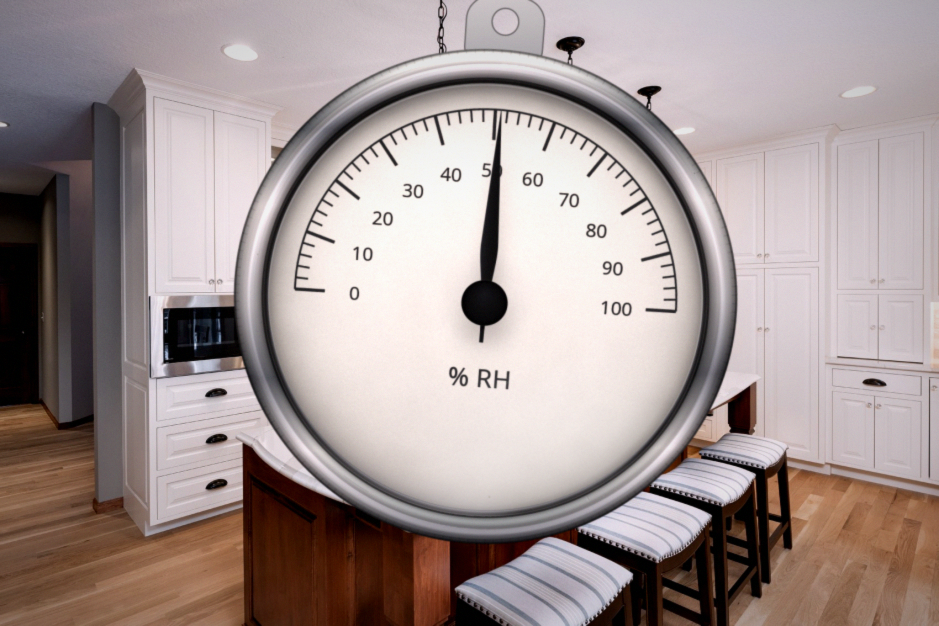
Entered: {"value": 51, "unit": "%"}
